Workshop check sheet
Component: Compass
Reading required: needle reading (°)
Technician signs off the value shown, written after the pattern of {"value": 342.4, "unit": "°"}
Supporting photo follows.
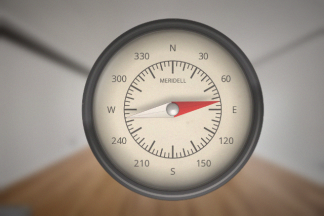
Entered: {"value": 80, "unit": "°"}
